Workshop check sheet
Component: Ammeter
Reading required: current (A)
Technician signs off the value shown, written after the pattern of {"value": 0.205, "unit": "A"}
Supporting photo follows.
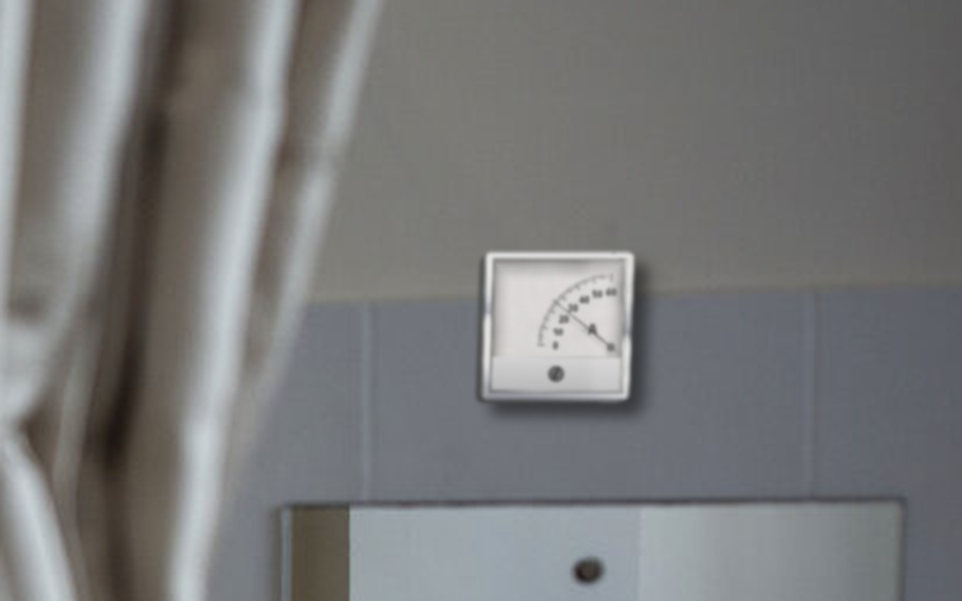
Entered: {"value": 25, "unit": "A"}
